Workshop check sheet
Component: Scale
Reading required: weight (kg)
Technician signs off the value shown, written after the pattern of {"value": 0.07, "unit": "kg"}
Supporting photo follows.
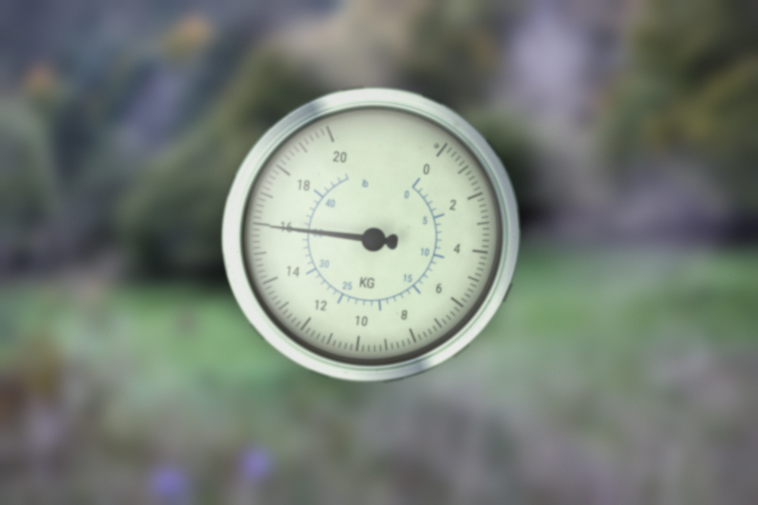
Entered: {"value": 16, "unit": "kg"}
